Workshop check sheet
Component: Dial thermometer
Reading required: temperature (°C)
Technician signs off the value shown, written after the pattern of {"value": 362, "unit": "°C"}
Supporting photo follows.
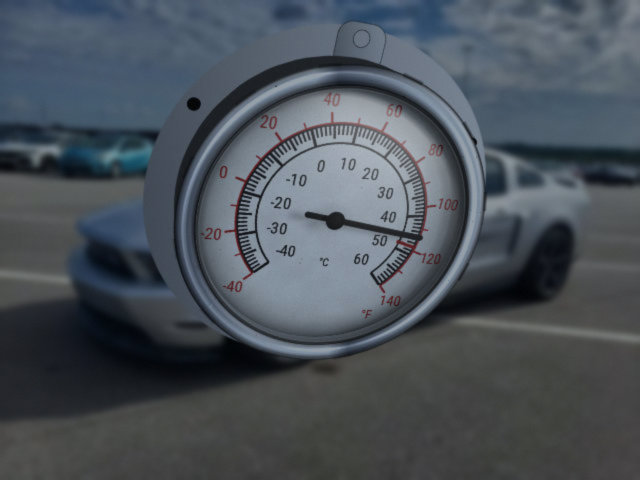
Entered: {"value": 45, "unit": "°C"}
